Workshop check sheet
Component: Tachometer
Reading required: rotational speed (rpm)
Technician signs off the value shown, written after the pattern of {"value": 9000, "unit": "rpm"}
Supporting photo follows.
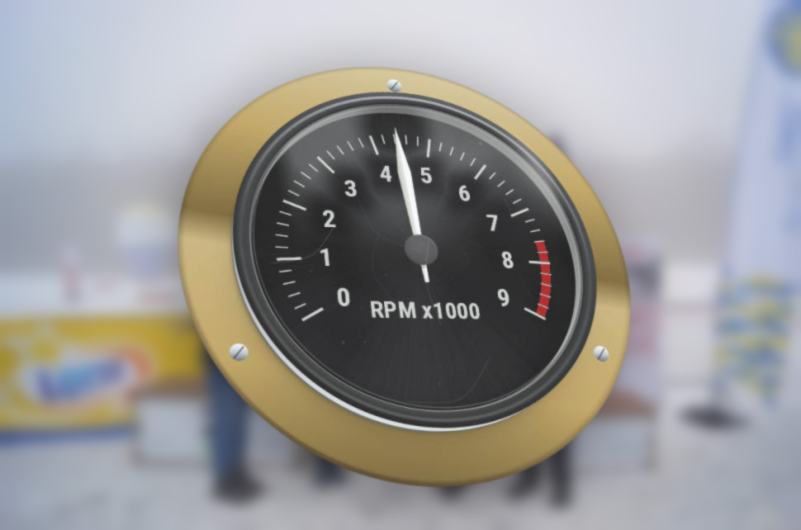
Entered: {"value": 4400, "unit": "rpm"}
